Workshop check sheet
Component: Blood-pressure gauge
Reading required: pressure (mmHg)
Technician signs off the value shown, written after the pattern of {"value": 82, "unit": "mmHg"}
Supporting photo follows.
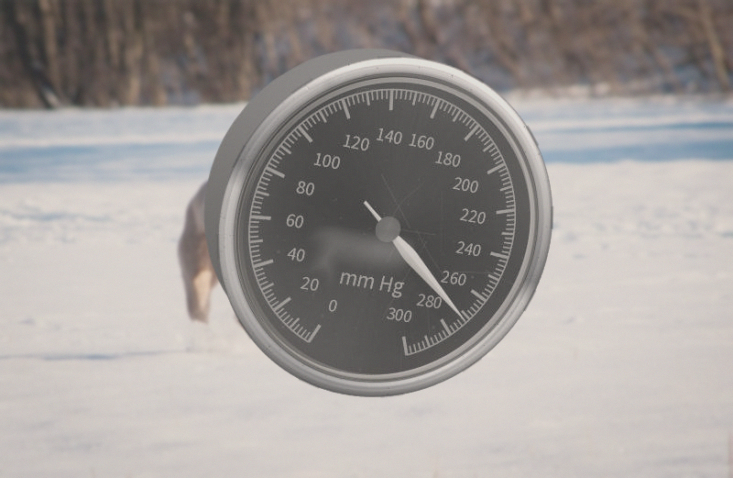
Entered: {"value": 272, "unit": "mmHg"}
